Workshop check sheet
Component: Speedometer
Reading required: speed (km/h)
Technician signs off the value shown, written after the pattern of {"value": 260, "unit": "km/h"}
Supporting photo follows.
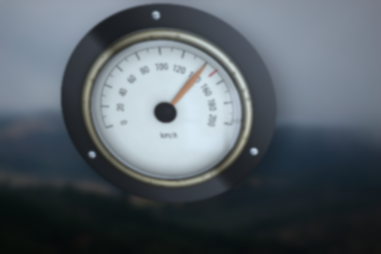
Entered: {"value": 140, "unit": "km/h"}
